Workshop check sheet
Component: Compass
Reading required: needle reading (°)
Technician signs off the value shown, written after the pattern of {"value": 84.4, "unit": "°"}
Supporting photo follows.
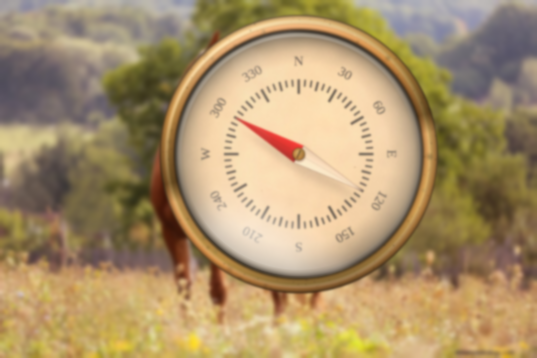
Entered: {"value": 300, "unit": "°"}
